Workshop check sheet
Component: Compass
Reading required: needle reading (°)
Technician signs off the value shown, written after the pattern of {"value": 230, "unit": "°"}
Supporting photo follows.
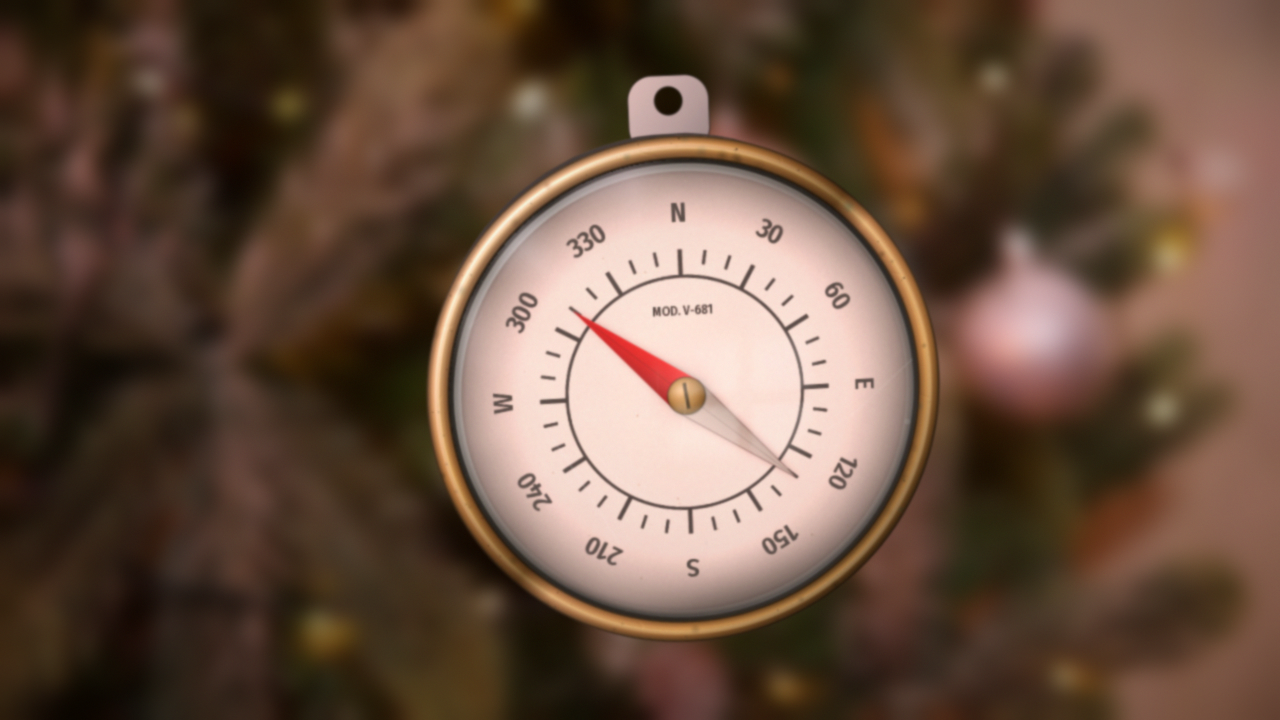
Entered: {"value": 310, "unit": "°"}
